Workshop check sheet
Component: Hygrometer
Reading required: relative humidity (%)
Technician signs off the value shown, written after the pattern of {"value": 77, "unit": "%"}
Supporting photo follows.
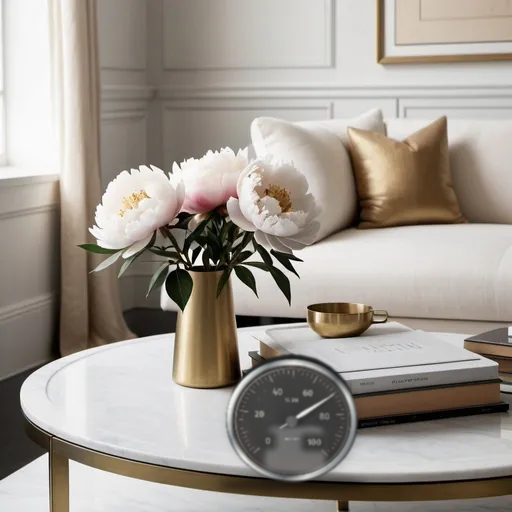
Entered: {"value": 70, "unit": "%"}
